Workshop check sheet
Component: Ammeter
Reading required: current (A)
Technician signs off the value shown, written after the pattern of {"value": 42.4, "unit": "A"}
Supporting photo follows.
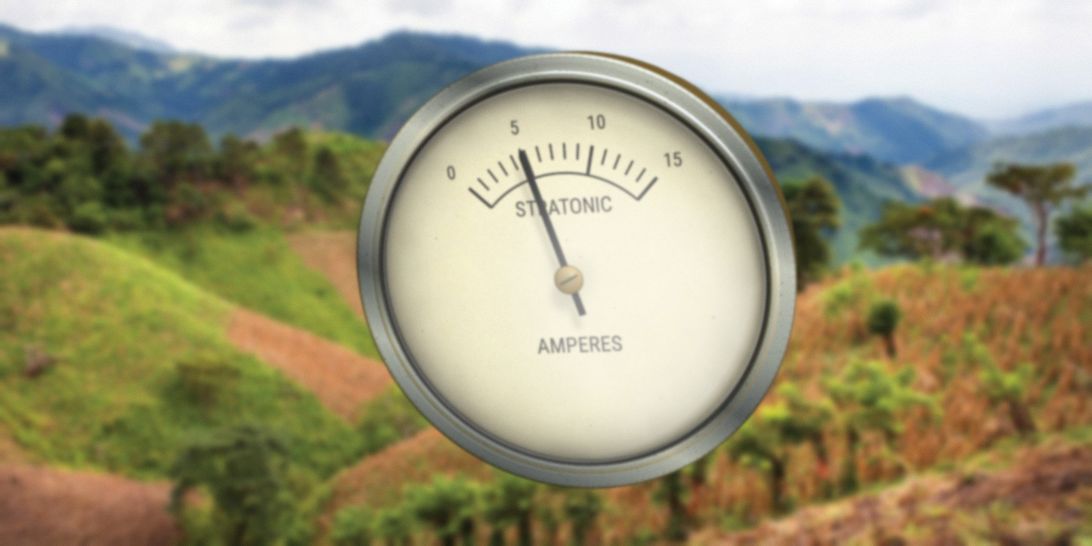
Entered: {"value": 5, "unit": "A"}
